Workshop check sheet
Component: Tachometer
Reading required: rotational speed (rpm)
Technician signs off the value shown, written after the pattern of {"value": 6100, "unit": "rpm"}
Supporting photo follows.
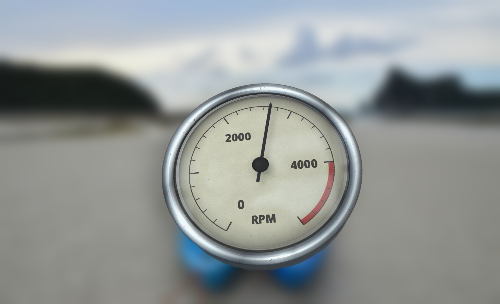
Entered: {"value": 2700, "unit": "rpm"}
